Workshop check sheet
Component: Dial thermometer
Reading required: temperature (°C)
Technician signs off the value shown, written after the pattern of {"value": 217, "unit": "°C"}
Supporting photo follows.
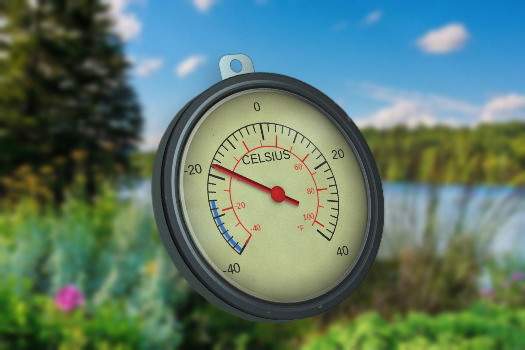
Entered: {"value": -18, "unit": "°C"}
